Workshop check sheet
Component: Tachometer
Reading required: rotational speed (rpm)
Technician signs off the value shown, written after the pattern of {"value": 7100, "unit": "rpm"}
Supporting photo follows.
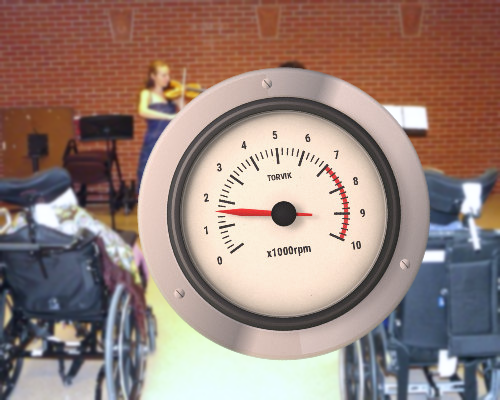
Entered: {"value": 1600, "unit": "rpm"}
